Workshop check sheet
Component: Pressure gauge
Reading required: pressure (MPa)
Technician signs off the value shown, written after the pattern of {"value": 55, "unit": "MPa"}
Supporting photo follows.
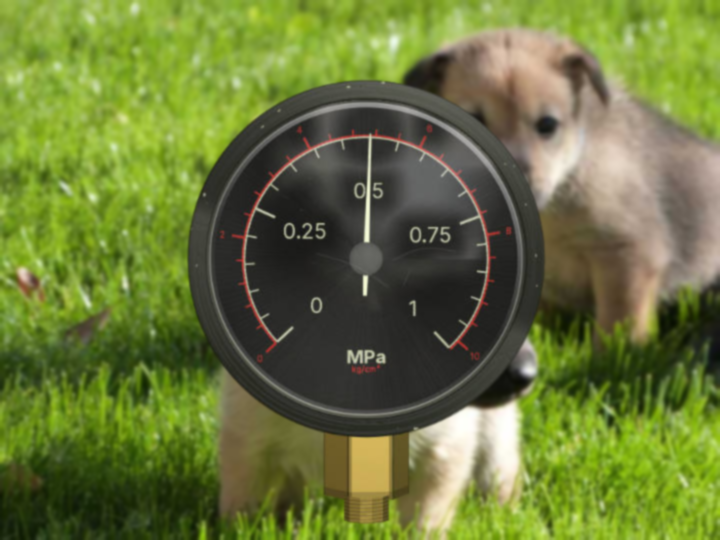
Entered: {"value": 0.5, "unit": "MPa"}
